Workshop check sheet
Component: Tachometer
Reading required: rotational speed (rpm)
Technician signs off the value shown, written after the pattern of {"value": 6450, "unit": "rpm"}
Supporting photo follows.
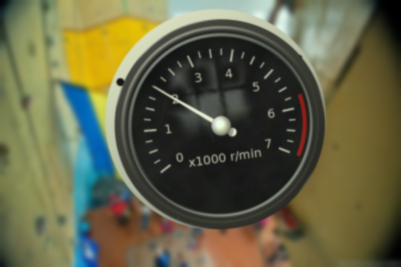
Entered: {"value": 2000, "unit": "rpm"}
